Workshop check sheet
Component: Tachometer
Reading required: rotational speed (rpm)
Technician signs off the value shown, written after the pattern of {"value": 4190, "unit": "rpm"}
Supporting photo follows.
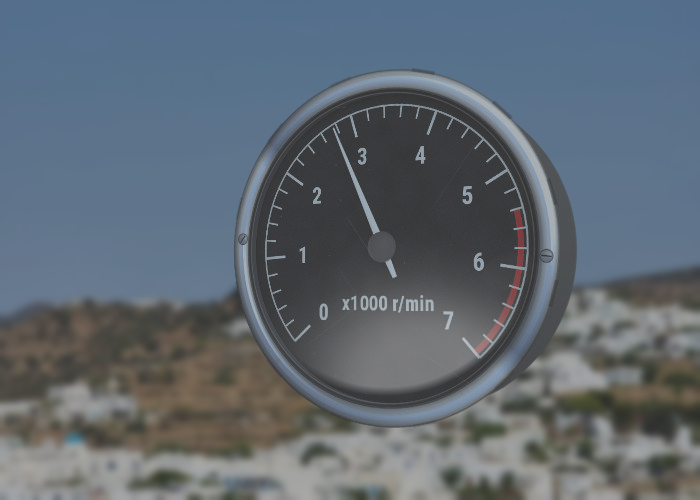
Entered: {"value": 2800, "unit": "rpm"}
